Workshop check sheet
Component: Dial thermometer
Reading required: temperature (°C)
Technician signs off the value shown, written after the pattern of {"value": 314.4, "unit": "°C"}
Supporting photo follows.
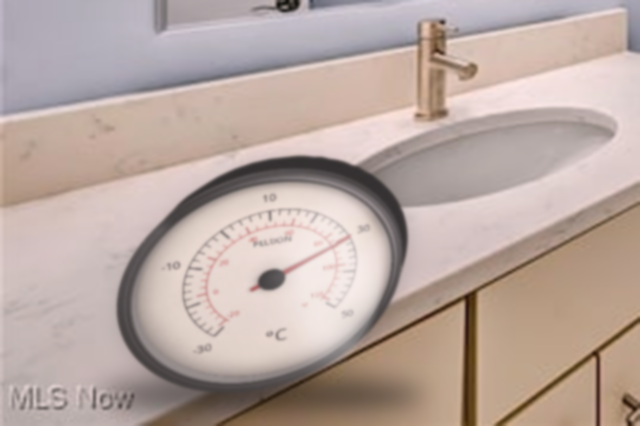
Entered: {"value": 30, "unit": "°C"}
